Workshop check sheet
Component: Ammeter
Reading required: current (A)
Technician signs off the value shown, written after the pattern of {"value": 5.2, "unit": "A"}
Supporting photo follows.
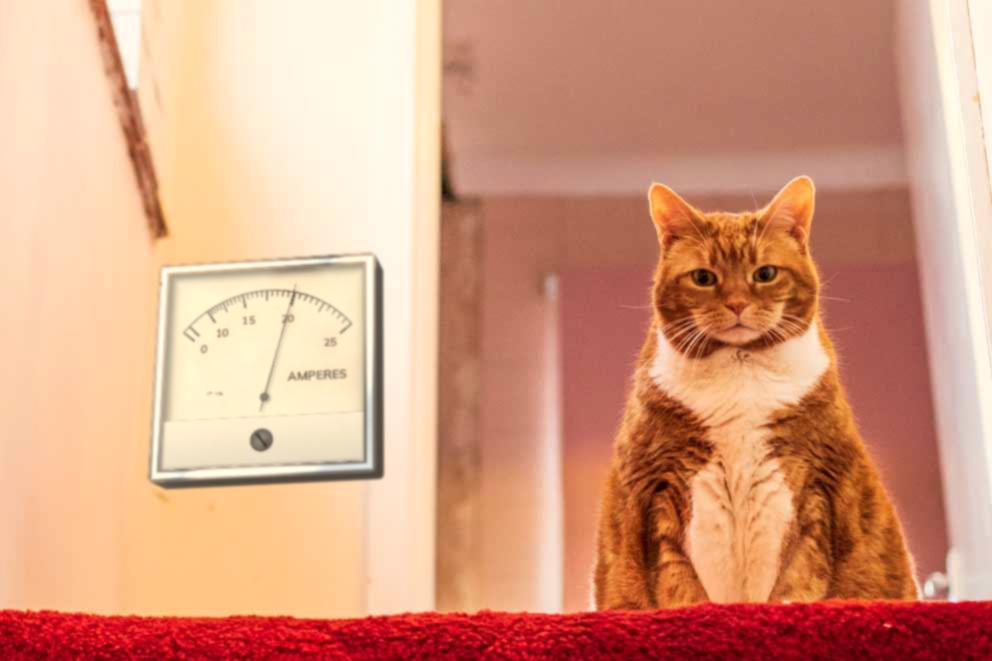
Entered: {"value": 20, "unit": "A"}
